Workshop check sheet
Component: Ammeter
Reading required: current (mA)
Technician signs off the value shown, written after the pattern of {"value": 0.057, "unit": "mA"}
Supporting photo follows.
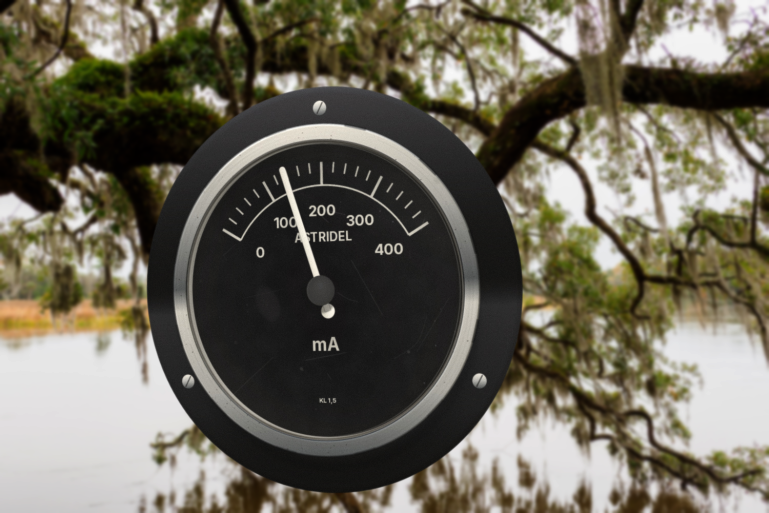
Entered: {"value": 140, "unit": "mA"}
